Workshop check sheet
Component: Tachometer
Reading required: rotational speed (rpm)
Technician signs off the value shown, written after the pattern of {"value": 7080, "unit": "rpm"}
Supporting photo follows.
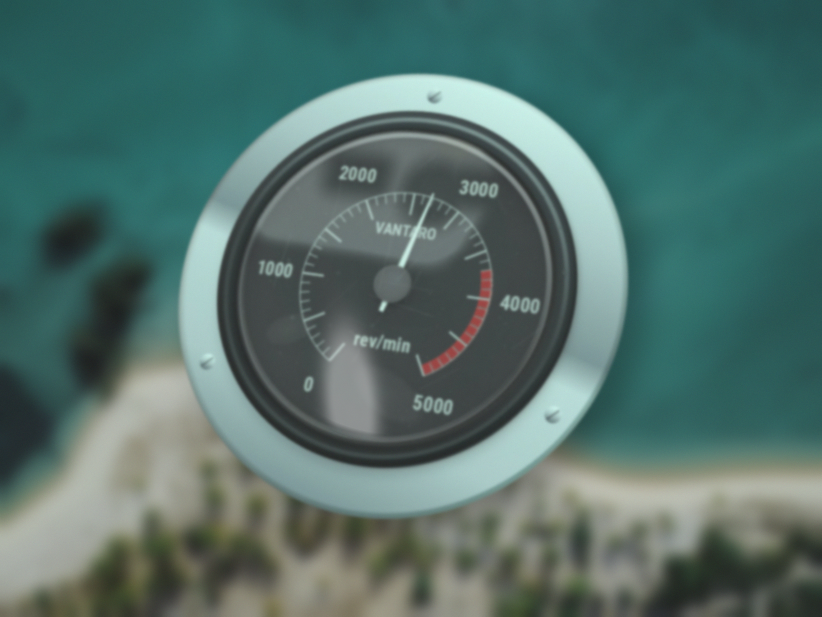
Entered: {"value": 2700, "unit": "rpm"}
